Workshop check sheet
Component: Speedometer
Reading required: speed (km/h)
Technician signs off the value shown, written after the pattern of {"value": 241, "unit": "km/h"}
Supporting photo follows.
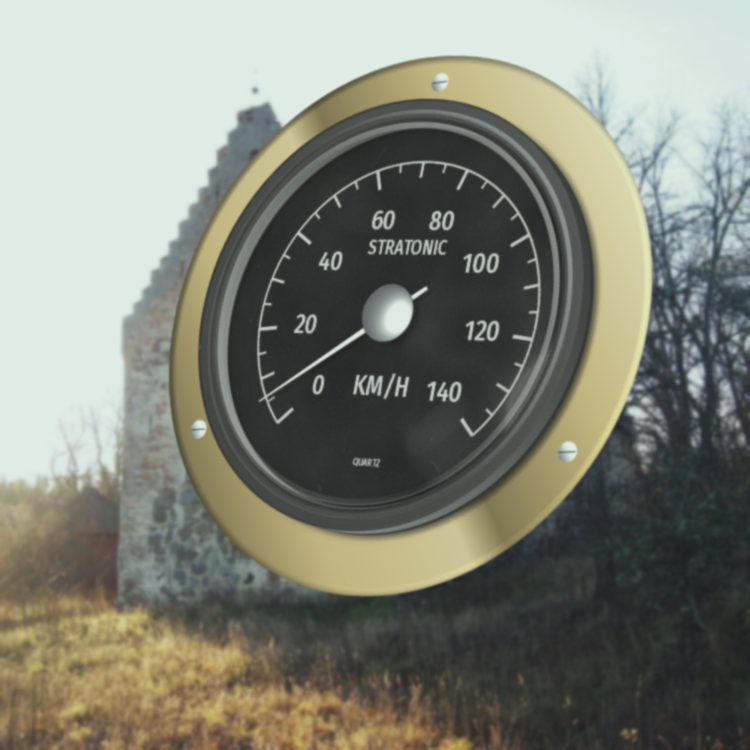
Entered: {"value": 5, "unit": "km/h"}
